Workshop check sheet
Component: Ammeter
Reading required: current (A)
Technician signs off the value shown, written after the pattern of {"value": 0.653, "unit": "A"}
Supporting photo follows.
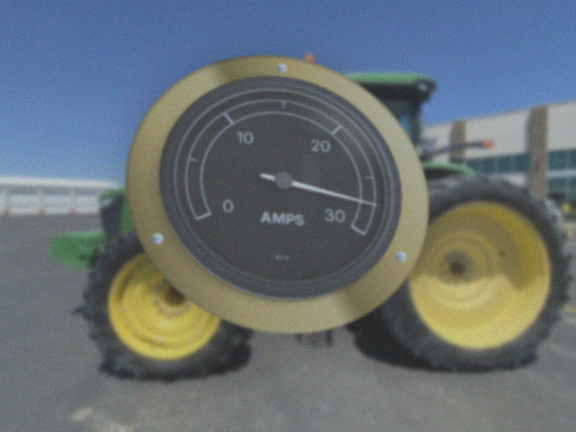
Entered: {"value": 27.5, "unit": "A"}
